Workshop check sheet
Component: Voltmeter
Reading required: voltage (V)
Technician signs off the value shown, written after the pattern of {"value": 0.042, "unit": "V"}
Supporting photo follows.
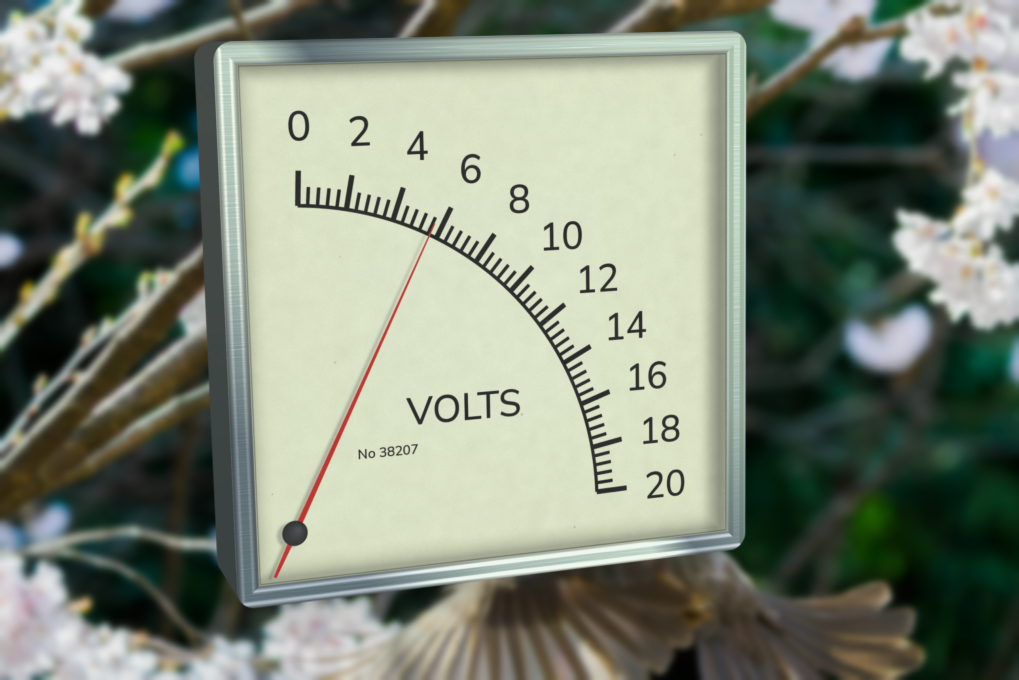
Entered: {"value": 5.6, "unit": "V"}
